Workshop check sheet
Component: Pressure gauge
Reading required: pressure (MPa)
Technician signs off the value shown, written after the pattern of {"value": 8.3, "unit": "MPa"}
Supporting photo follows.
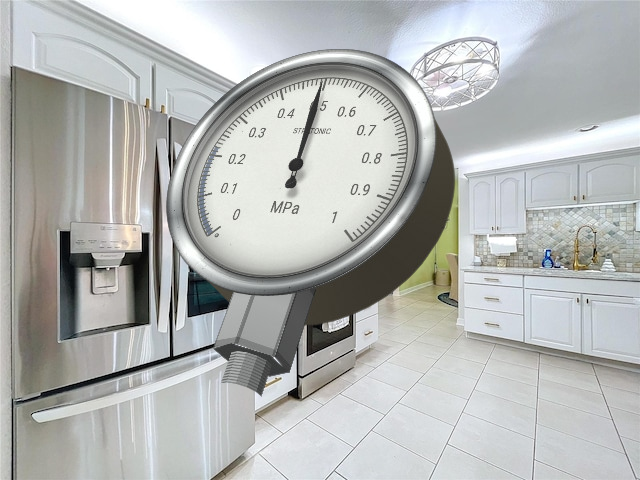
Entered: {"value": 0.5, "unit": "MPa"}
